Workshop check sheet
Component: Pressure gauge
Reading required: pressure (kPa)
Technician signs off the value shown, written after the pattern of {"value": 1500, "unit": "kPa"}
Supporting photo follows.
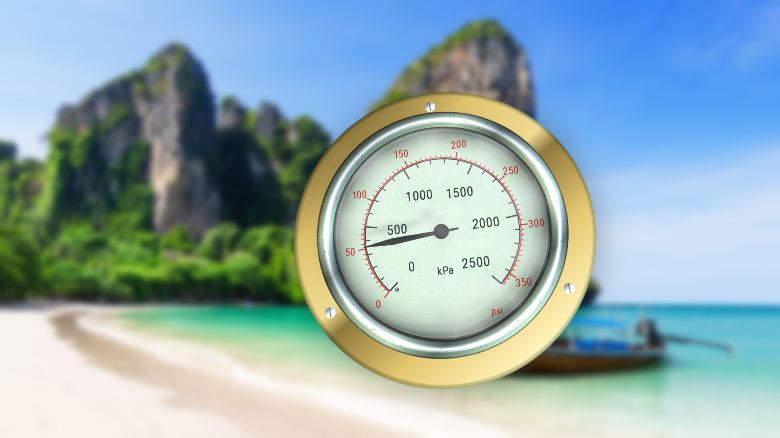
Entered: {"value": 350, "unit": "kPa"}
